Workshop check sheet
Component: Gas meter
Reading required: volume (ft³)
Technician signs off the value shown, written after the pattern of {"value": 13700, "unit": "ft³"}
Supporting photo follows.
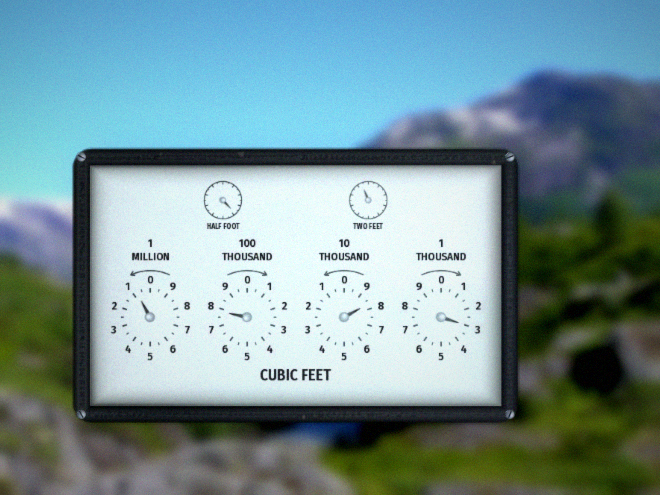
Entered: {"value": 78300, "unit": "ft³"}
